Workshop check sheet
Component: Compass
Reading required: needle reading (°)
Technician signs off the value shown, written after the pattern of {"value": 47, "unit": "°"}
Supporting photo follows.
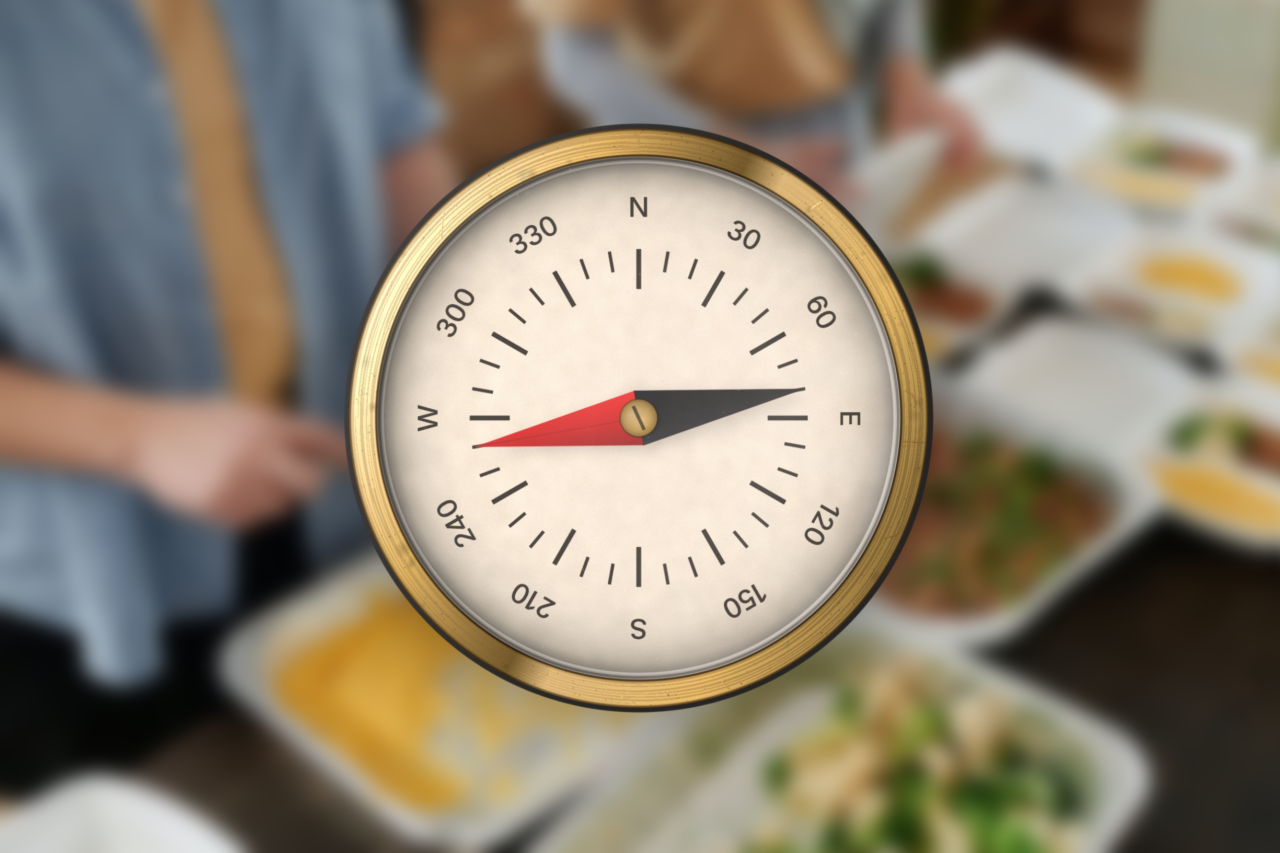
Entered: {"value": 260, "unit": "°"}
